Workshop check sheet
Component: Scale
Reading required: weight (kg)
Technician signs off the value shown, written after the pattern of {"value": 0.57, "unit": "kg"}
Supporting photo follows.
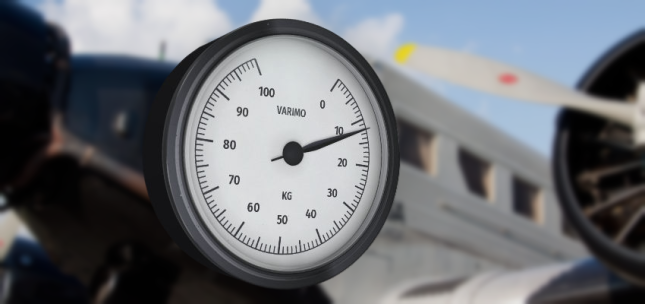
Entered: {"value": 12, "unit": "kg"}
